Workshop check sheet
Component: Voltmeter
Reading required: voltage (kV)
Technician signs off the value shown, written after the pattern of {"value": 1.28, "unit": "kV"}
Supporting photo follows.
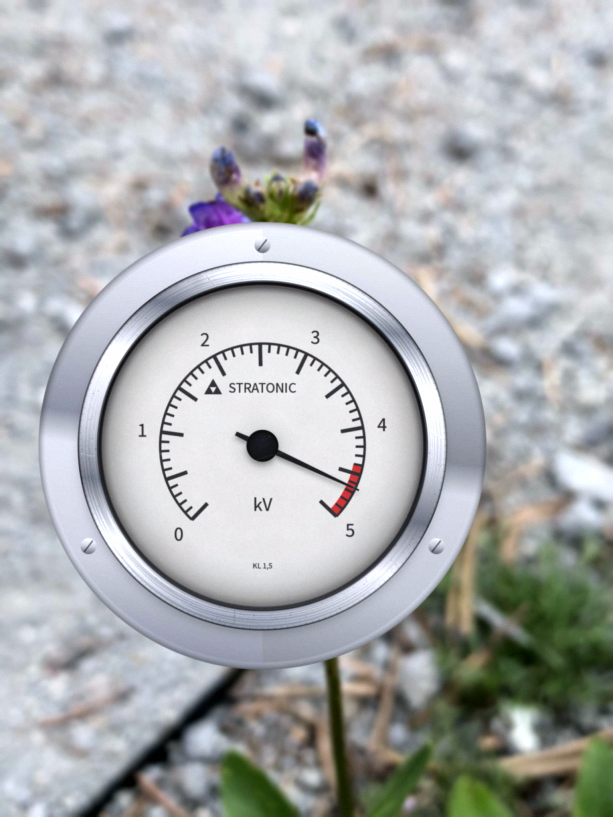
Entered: {"value": 4.65, "unit": "kV"}
